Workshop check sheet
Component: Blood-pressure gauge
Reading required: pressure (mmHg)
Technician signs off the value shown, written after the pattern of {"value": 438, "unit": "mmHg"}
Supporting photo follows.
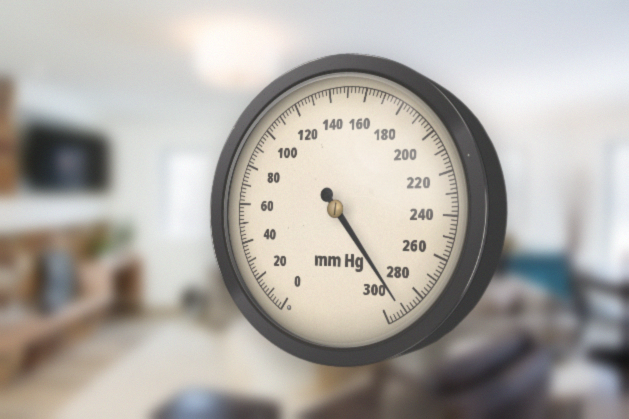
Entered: {"value": 290, "unit": "mmHg"}
